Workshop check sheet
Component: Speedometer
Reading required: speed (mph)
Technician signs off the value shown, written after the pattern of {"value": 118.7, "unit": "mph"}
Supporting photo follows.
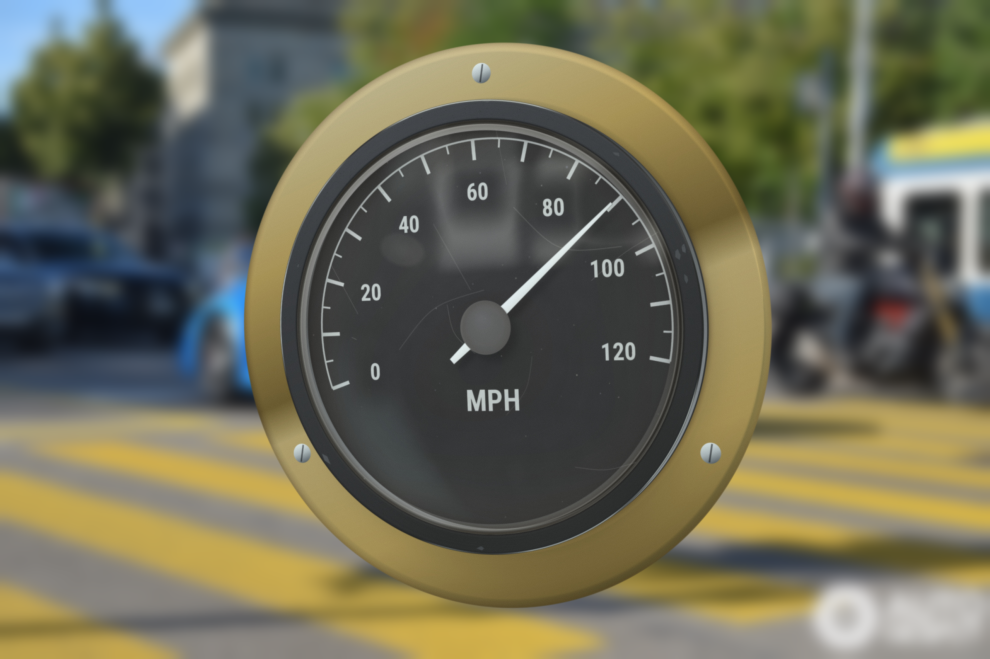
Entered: {"value": 90, "unit": "mph"}
